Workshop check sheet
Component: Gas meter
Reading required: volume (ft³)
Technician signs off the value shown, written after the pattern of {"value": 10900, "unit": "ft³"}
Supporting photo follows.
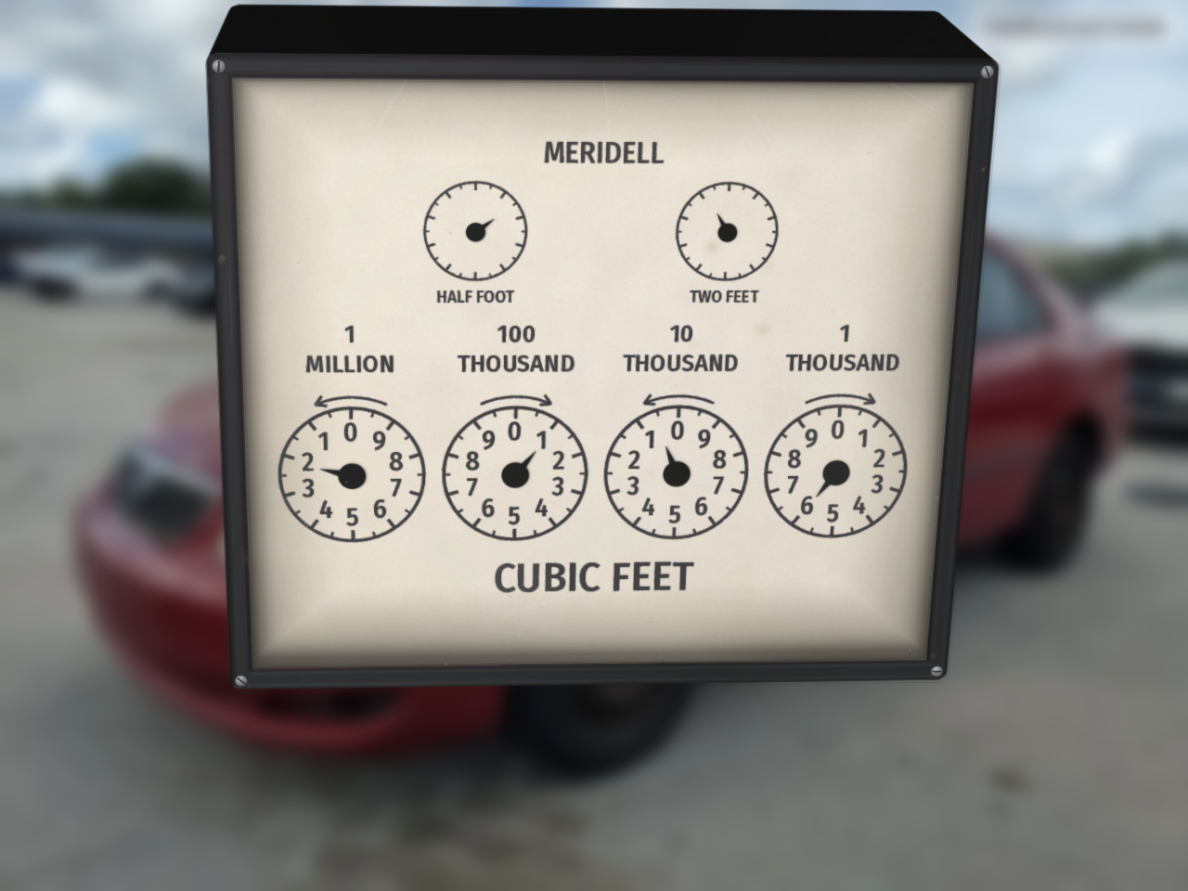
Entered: {"value": 210600, "unit": "ft³"}
